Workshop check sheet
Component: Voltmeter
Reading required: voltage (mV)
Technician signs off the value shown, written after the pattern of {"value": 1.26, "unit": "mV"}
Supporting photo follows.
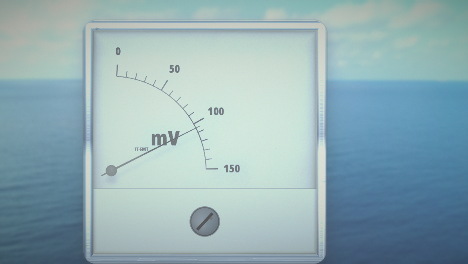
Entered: {"value": 105, "unit": "mV"}
